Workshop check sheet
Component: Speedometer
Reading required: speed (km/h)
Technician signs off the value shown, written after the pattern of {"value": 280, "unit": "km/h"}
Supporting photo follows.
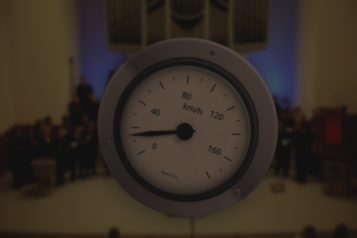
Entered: {"value": 15, "unit": "km/h"}
